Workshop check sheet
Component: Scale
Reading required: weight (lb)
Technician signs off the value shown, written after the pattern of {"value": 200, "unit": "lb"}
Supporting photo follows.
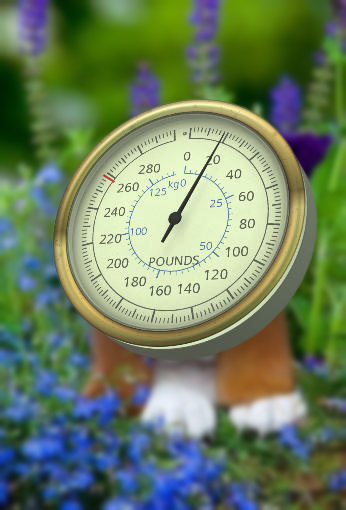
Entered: {"value": 20, "unit": "lb"}
